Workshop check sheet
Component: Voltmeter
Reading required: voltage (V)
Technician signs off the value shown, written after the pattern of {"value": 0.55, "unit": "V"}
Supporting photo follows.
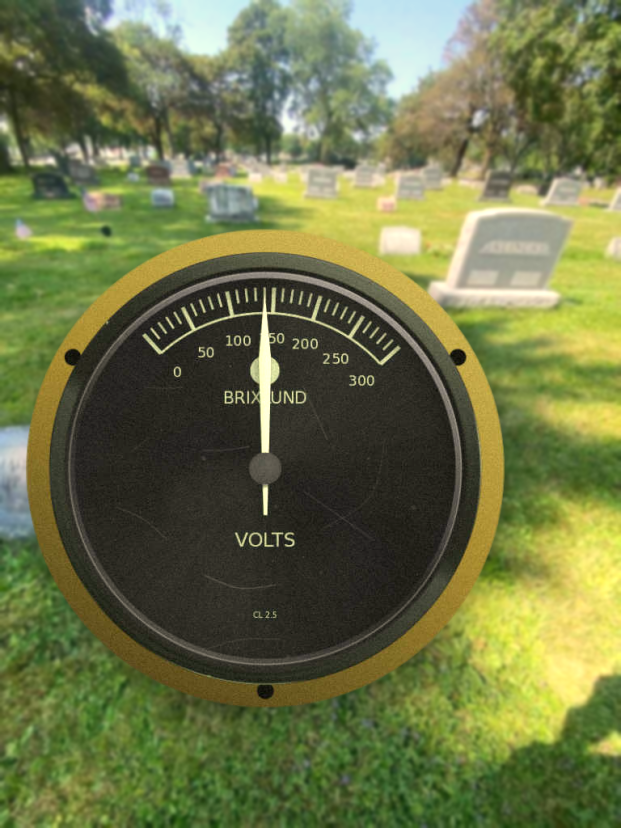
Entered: {"value": 140, "unit": "V"}
